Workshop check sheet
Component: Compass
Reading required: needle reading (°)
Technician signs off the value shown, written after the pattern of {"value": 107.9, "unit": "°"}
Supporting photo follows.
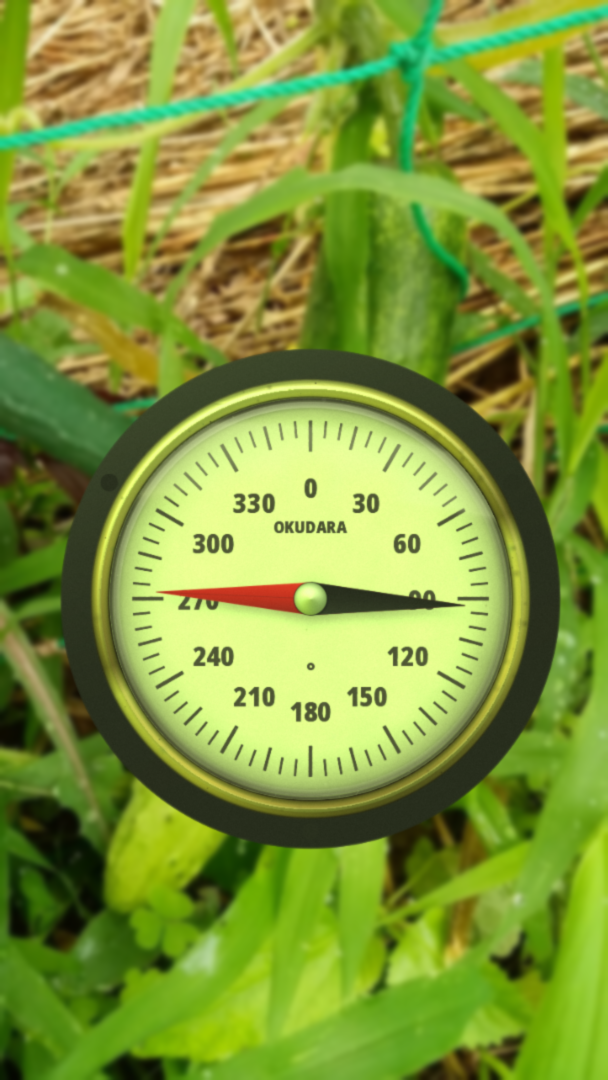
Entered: {"value": 272.5, "unit": "°"}
